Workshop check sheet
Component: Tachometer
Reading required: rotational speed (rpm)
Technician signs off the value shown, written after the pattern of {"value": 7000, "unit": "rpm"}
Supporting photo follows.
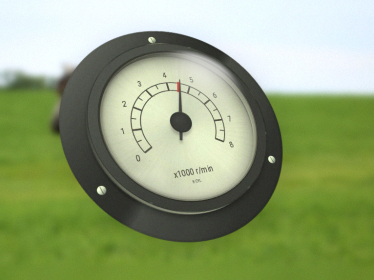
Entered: {"value": 4500, "unit": "rpm"}
